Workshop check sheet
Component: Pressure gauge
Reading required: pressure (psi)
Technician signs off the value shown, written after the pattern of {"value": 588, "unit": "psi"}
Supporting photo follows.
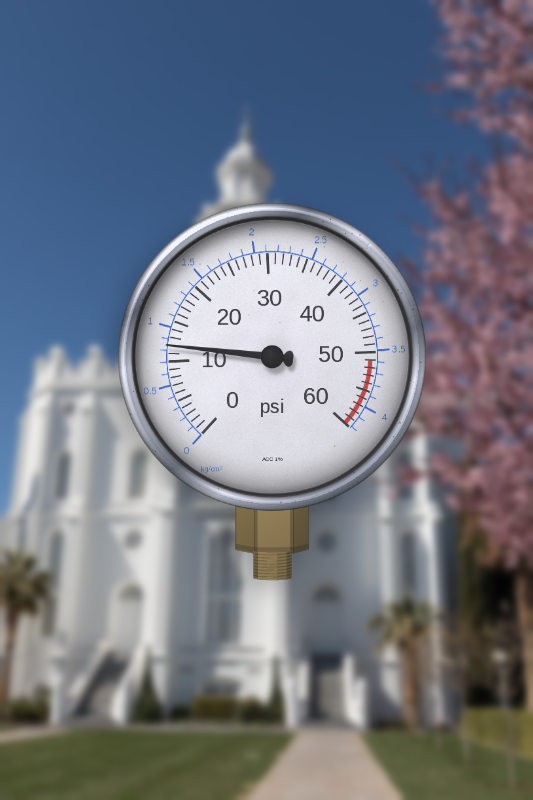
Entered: {"value": 12, "unit": "psi"}
